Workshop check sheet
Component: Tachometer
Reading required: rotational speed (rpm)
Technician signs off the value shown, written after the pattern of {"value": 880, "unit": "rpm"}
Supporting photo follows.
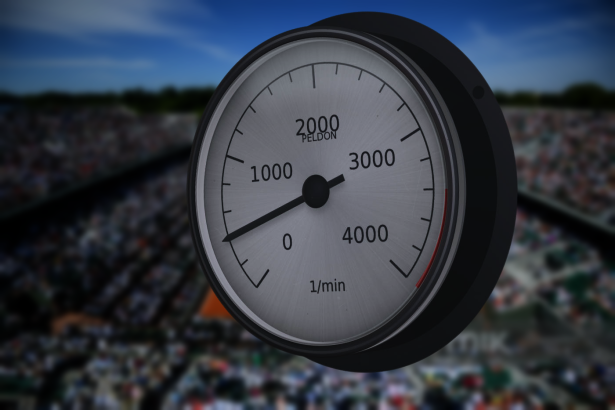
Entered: {"value": 400, "unit": "rpm"}
